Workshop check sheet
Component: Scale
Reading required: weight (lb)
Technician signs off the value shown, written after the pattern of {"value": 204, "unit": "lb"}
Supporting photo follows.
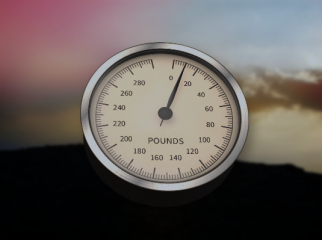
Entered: {"value": 10, "unit": "lb"}
